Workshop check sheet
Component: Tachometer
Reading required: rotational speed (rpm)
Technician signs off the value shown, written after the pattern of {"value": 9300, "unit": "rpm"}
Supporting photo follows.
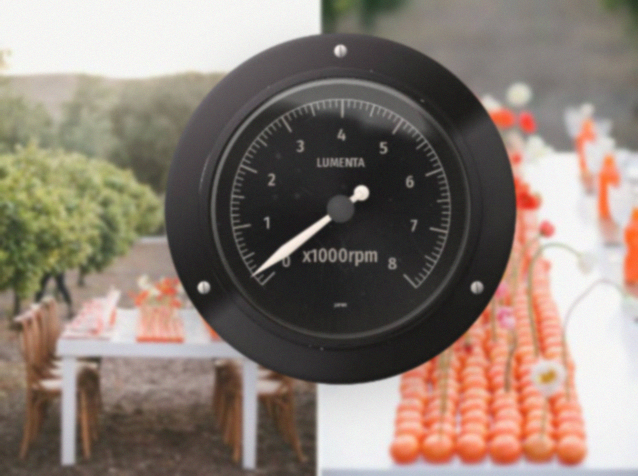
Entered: {"value": 200, "unit": "rpm"}
